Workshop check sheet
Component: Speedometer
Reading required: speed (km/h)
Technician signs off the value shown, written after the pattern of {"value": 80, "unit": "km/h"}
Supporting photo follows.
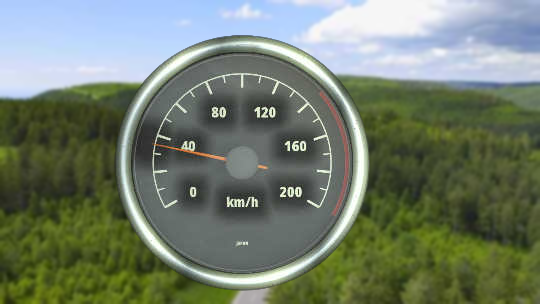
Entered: {"value": 35, "unit": "km/h"}
